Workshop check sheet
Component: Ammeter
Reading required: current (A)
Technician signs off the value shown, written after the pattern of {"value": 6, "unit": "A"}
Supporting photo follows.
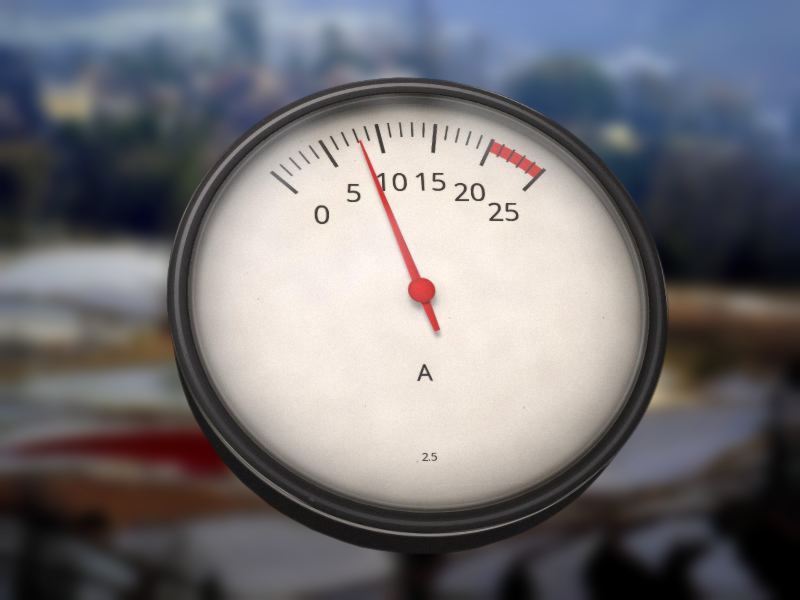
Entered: {"value": 8, "unit": "A"}
